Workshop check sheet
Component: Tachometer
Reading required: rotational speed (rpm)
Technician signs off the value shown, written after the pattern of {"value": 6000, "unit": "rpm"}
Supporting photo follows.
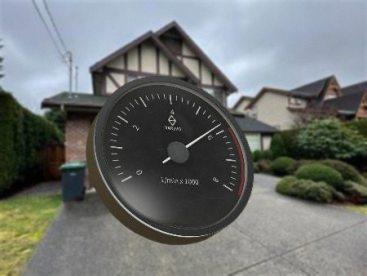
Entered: {"value": 5800, "unit": "rpm"}
